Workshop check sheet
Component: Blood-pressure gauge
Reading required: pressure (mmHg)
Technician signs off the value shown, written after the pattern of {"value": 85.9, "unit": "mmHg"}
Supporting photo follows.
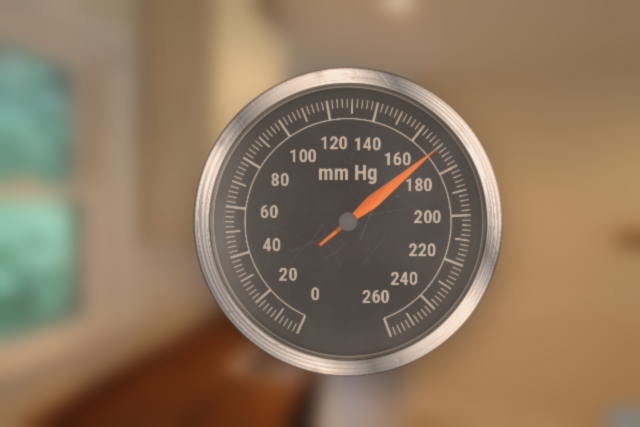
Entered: {"value": 170, "unit": "mmHg"}
